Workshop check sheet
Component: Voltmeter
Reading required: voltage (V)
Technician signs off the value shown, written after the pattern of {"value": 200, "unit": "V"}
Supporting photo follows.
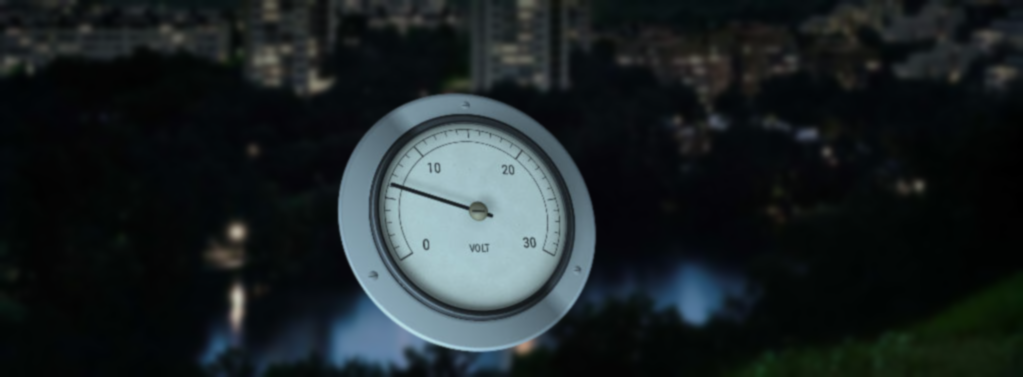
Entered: {"value": 6, "unit": "V"}
